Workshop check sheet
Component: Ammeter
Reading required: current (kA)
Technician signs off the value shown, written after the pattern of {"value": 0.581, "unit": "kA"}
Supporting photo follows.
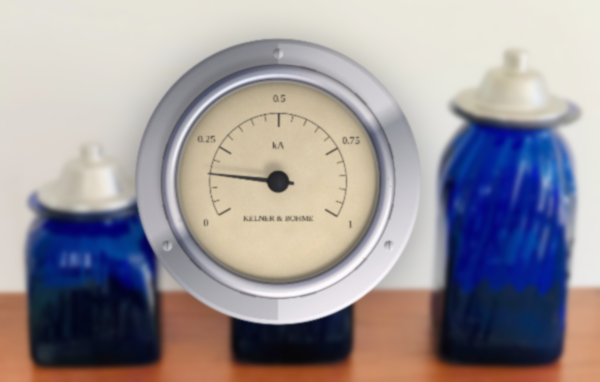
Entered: {"value": 0.15, "unit": "kA"}
